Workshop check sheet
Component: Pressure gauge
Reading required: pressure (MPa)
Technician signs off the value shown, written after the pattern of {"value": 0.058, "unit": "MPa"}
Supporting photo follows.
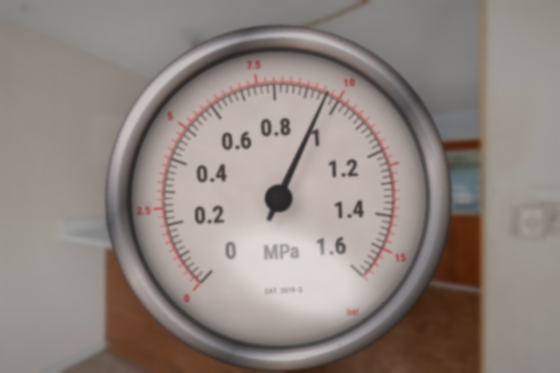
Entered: {"value": 0.96, "unit": "MPa"}
